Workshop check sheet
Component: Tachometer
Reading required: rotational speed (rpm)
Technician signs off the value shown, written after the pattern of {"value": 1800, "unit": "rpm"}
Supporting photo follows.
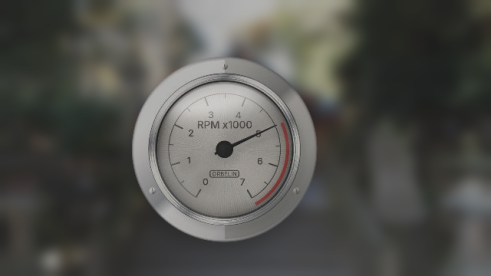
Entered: {"value": 5000, "unit": "rpm"}
